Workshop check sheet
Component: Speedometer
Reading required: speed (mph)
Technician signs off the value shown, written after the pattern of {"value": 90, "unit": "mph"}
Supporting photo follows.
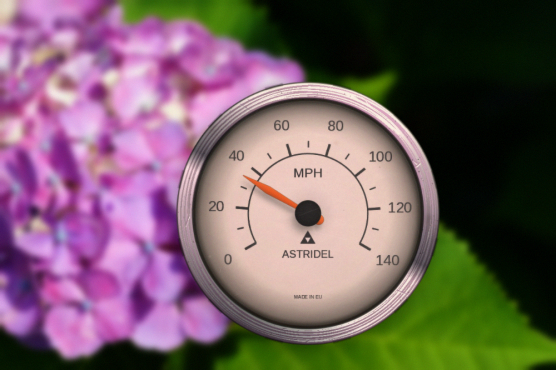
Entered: {"value": 35, "unit": "mph"}
